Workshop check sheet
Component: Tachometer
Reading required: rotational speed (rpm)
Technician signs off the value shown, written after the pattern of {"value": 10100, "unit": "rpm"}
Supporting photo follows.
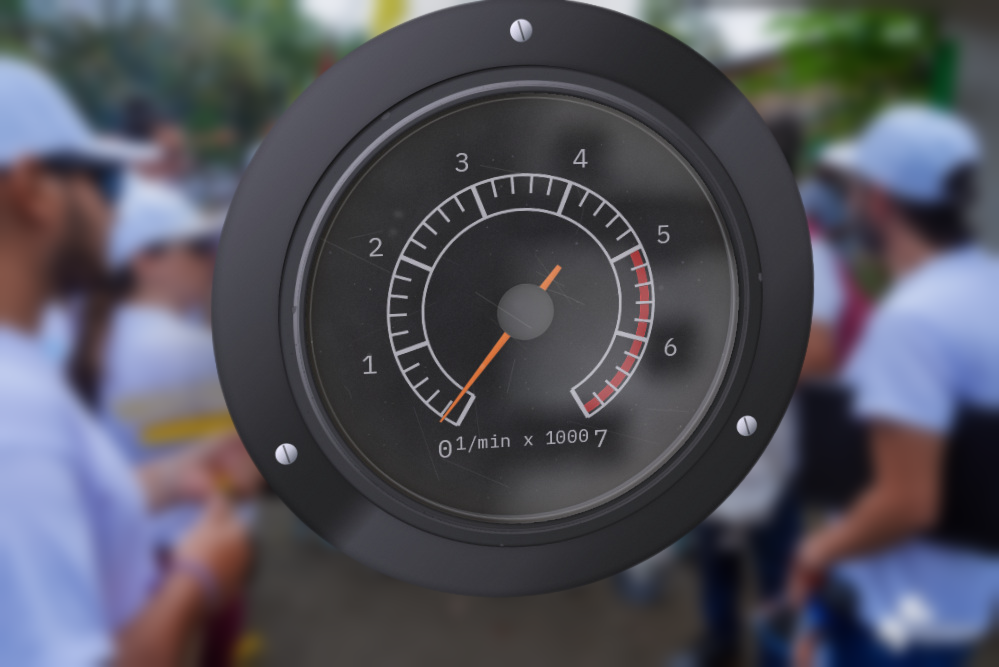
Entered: {"value": 200, "unit": "rpm"}
